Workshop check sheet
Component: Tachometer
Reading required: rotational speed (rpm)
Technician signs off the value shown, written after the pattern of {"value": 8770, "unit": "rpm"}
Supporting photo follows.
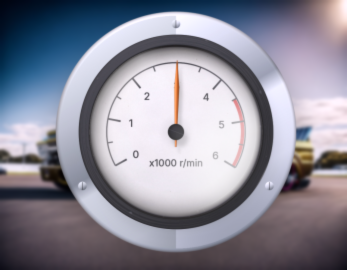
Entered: {"value": 3000, "unit": "rpm"}
